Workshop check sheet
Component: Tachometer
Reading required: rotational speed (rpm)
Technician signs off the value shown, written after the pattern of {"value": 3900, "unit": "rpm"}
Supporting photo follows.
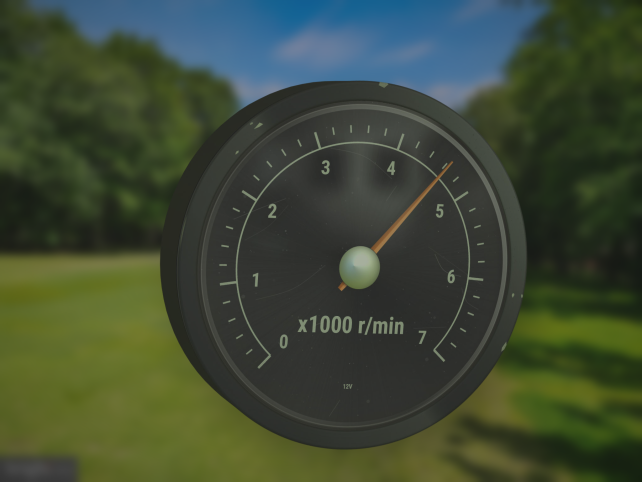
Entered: {"value": 4600, "unit": "rpm"}
